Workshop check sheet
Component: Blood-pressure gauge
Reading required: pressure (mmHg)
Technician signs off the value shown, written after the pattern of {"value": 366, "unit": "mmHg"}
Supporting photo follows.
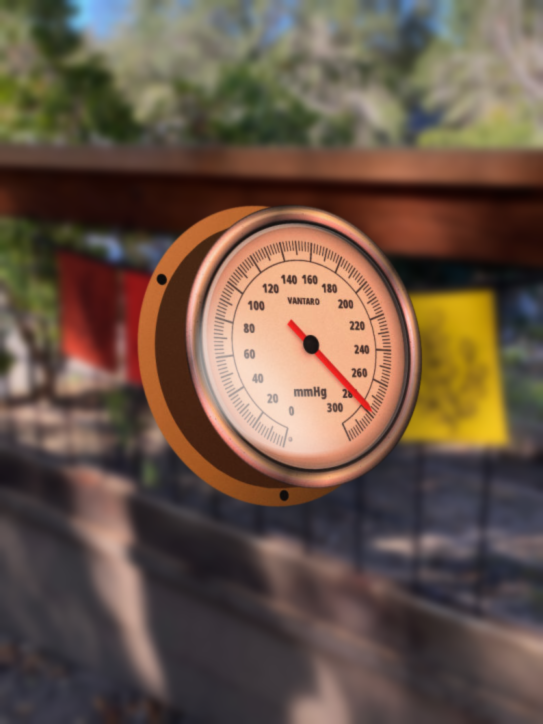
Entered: {"value": 280, "unit": "mmHg"}
